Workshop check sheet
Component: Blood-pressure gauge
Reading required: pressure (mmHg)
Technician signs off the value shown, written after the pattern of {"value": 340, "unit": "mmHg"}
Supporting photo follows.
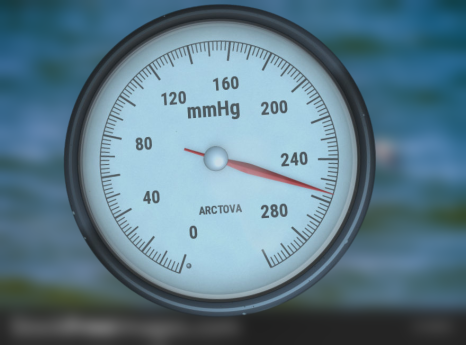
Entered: {"value": 256, "unit": "mmHg"}
